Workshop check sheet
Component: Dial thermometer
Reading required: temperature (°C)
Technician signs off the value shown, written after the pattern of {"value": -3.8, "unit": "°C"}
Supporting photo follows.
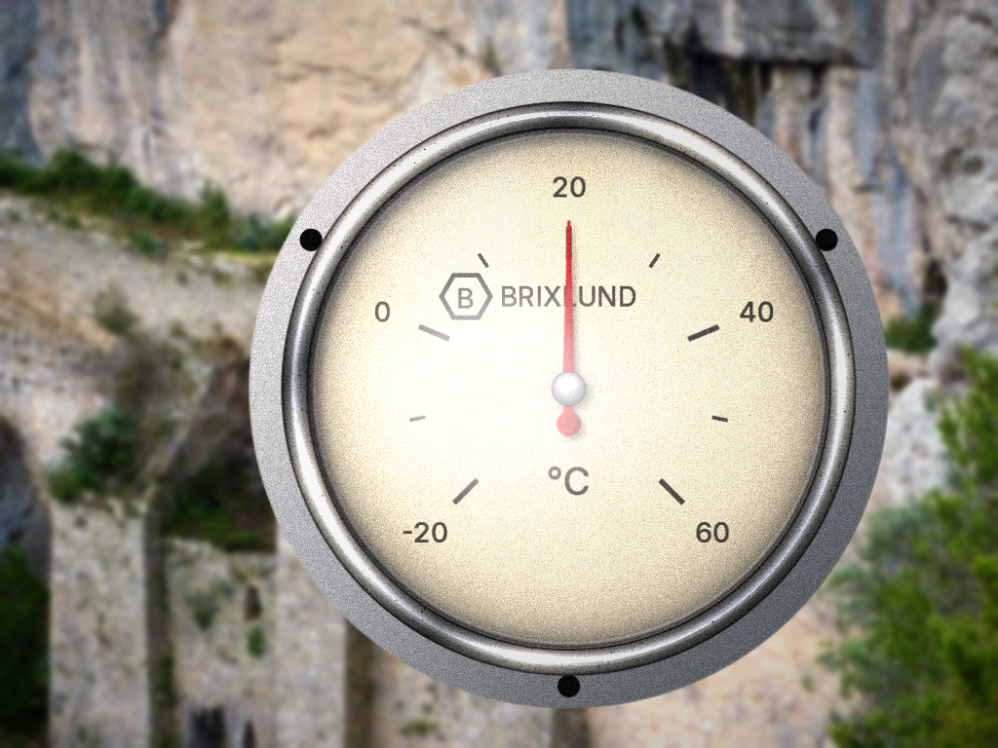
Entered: {"value": 20, "unit": "°C"}
